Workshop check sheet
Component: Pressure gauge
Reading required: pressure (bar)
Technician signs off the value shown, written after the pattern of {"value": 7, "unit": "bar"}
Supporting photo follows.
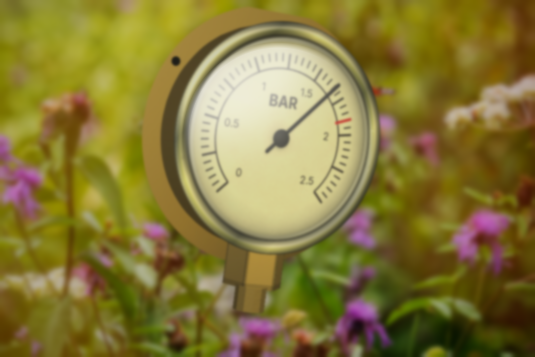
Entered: {"value": 1.65, "unit": "bar"}
